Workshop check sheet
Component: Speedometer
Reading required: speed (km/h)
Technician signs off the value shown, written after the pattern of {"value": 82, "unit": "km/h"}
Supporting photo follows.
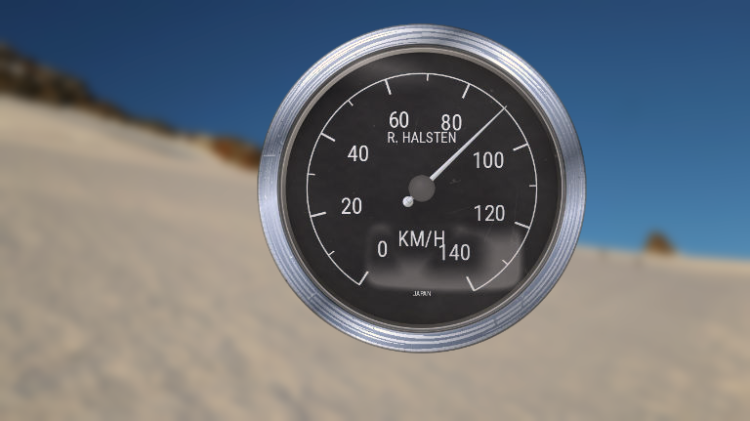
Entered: {"value": 90, "unit": "km/h"}
